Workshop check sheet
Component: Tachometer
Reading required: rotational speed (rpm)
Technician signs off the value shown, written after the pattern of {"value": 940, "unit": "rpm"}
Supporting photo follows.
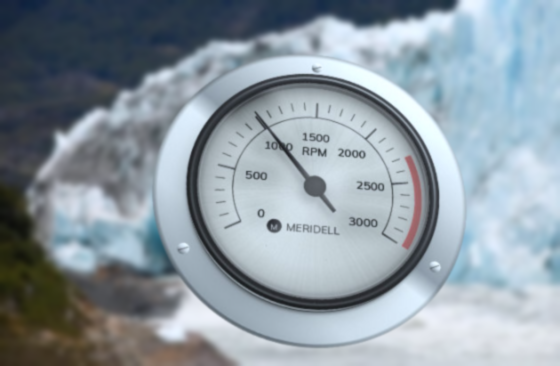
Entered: {"value": 1000, "unit": "rpm"}
